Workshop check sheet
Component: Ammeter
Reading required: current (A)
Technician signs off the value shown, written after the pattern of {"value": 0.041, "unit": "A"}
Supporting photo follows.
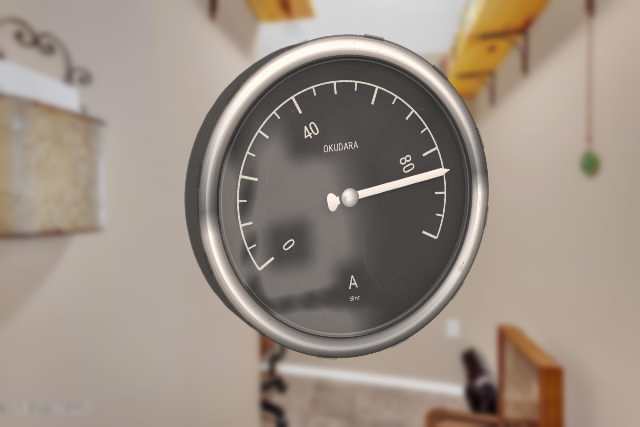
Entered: {"value": 85, "unit": "A"}
